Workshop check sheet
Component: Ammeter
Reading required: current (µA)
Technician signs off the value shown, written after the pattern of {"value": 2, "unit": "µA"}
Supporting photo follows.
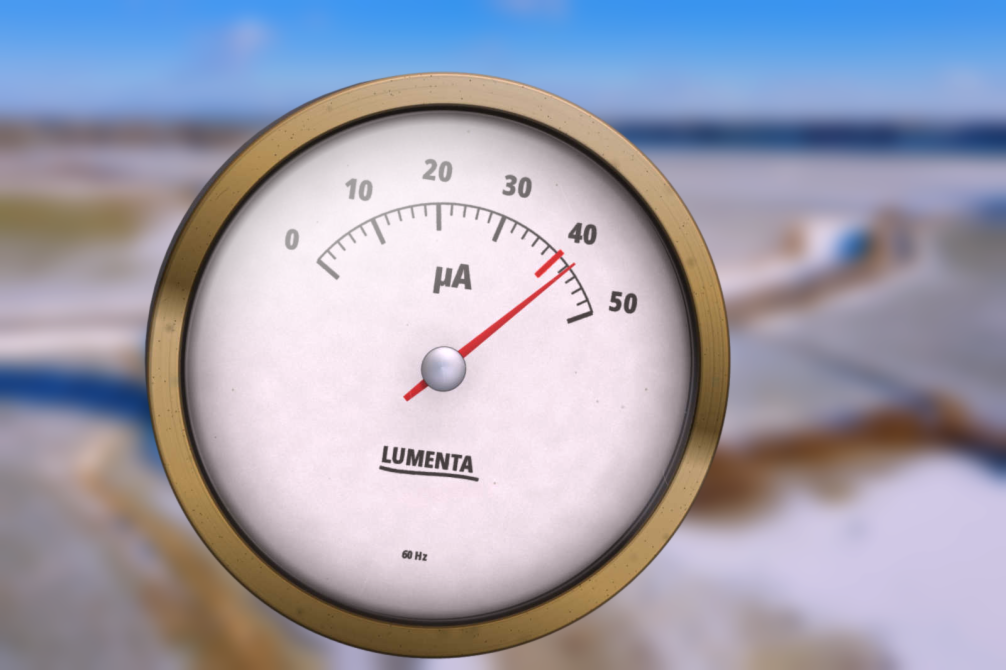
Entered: {"value": 42, "unit": "µA"}
